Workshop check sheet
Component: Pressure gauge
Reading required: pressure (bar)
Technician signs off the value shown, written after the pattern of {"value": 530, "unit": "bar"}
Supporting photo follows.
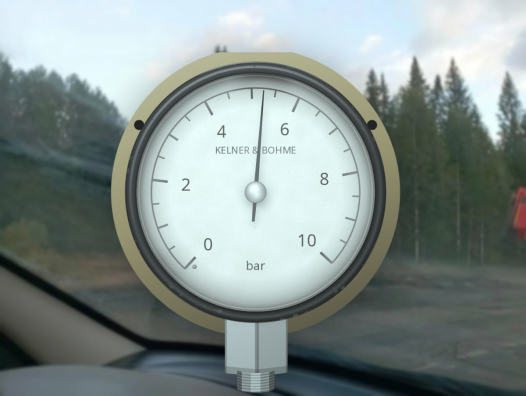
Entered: {"value": 5.25, "unit": "bar"}
